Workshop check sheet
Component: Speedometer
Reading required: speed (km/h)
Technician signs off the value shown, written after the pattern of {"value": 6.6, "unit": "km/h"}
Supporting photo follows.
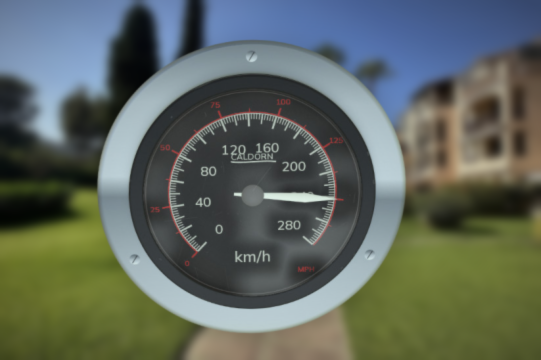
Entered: {"value": 240, "unit": "km/h"}
